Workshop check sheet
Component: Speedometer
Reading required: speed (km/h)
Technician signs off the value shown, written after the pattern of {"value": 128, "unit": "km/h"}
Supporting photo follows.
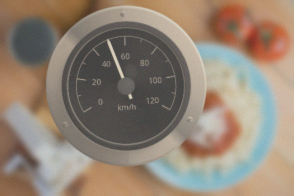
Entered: {"value": 50, "unit": "km/h"}
